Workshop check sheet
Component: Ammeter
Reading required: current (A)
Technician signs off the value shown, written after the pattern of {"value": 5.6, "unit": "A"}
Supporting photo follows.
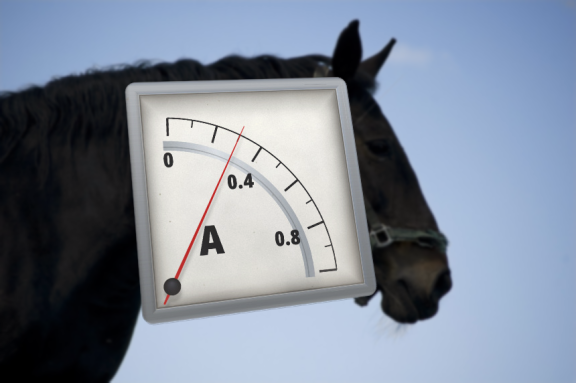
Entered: {"value": 0.3, "unit": "A"}
